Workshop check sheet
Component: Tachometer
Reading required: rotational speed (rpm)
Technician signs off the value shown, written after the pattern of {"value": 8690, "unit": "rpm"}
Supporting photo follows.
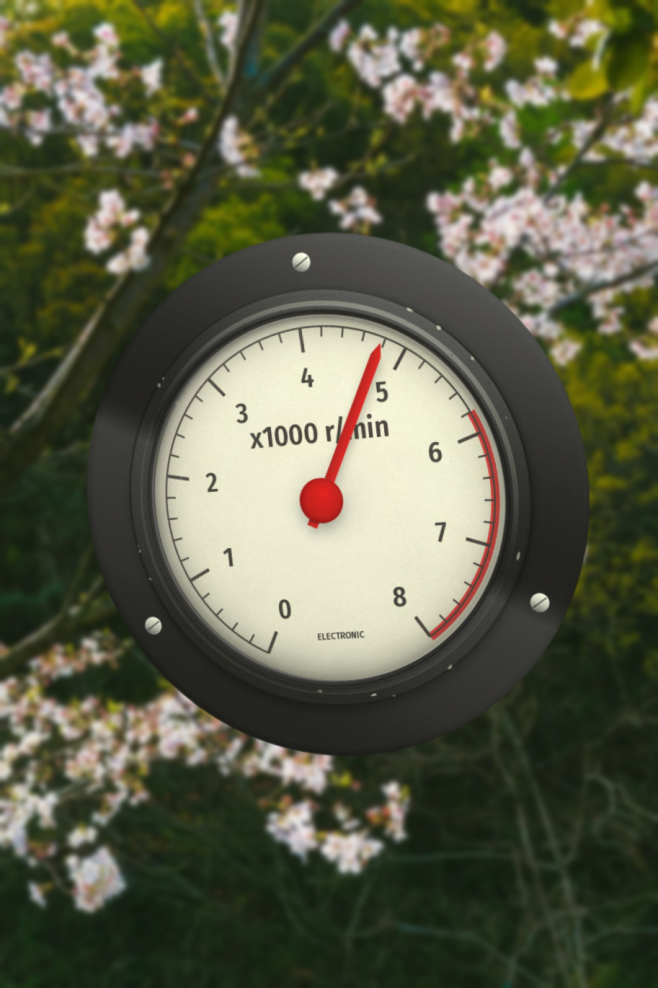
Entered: {"value": 4800, "unit": "rpm"}
